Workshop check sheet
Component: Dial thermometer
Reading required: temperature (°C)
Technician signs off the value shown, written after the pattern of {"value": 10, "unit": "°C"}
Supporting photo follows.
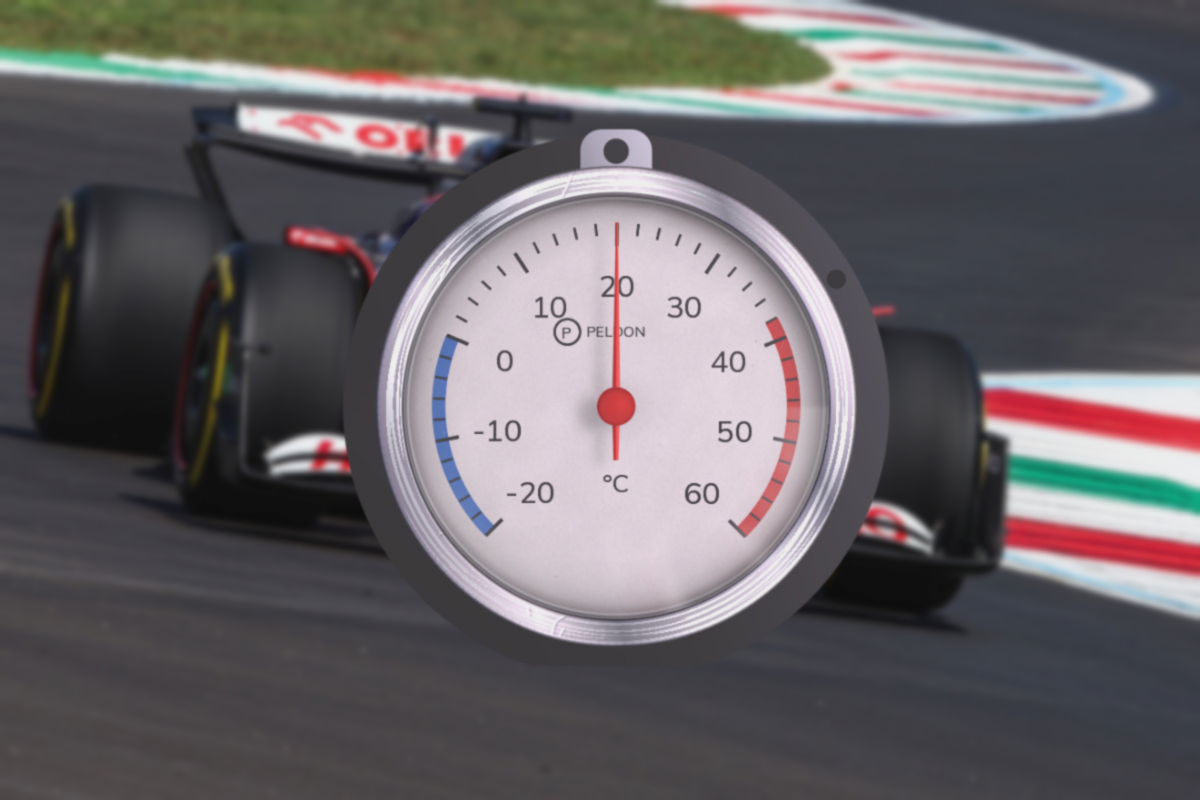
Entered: {"value": 20, "unit": "°C"}
